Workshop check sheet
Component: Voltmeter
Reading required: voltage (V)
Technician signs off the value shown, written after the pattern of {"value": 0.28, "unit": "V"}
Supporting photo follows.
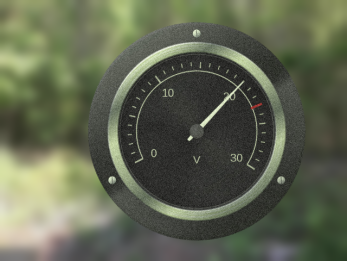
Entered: {"value": 20, "unit": "V"}
